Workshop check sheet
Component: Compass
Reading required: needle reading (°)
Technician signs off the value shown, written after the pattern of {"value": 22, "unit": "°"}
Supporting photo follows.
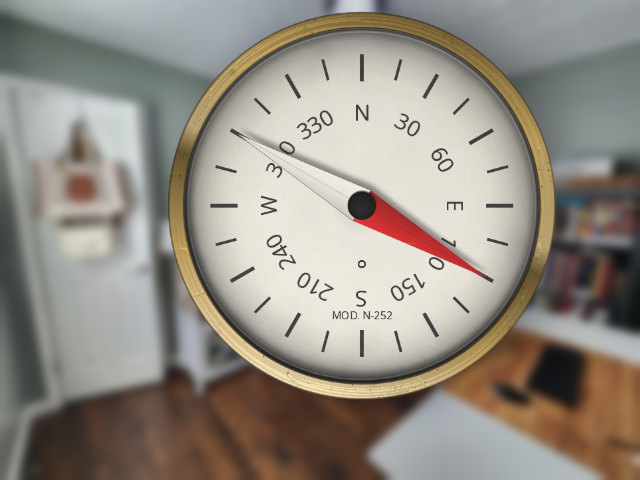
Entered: {"value": 120, "unit": "°"}
